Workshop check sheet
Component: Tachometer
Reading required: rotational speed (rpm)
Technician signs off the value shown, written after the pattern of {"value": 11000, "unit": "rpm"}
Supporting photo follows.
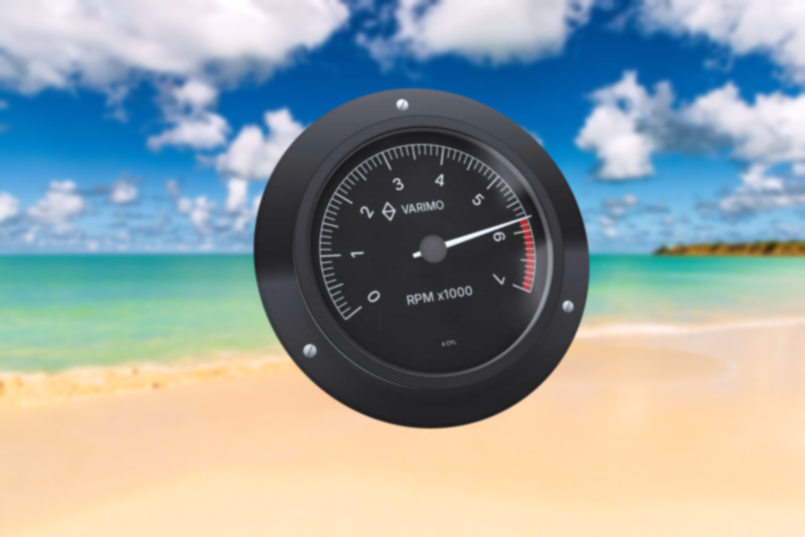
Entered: {"value": 5800, "unit": "rpm"}
